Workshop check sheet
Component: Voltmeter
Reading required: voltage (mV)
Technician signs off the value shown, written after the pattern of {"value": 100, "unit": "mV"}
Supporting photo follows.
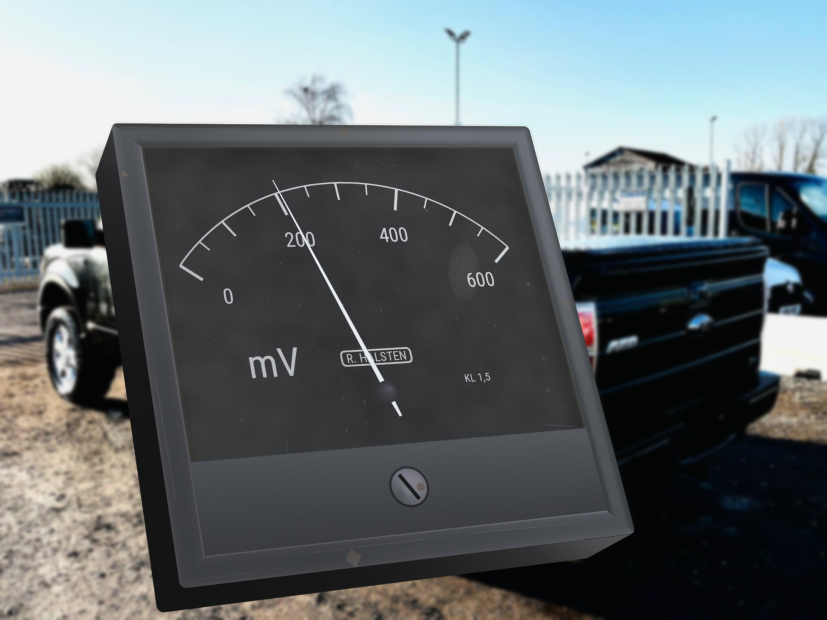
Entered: {"value": 200, "unit": "mV"}
